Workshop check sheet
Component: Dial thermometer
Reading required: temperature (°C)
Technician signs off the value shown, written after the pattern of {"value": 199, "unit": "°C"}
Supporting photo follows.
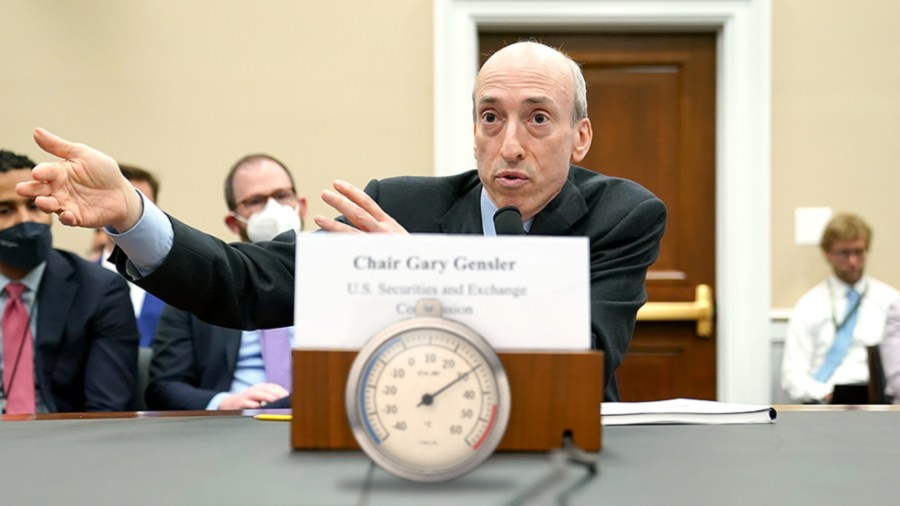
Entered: {"value": 30, "unit": "°C"}
